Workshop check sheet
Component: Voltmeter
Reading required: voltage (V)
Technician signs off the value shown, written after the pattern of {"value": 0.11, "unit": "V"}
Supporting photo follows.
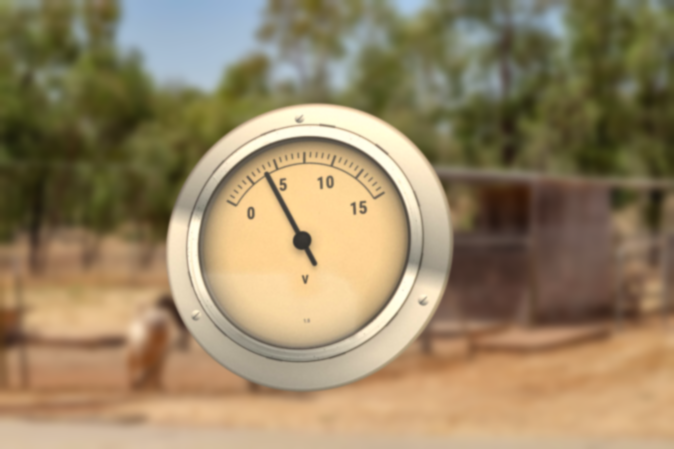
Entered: {"value": 4, "unit": "V"}
